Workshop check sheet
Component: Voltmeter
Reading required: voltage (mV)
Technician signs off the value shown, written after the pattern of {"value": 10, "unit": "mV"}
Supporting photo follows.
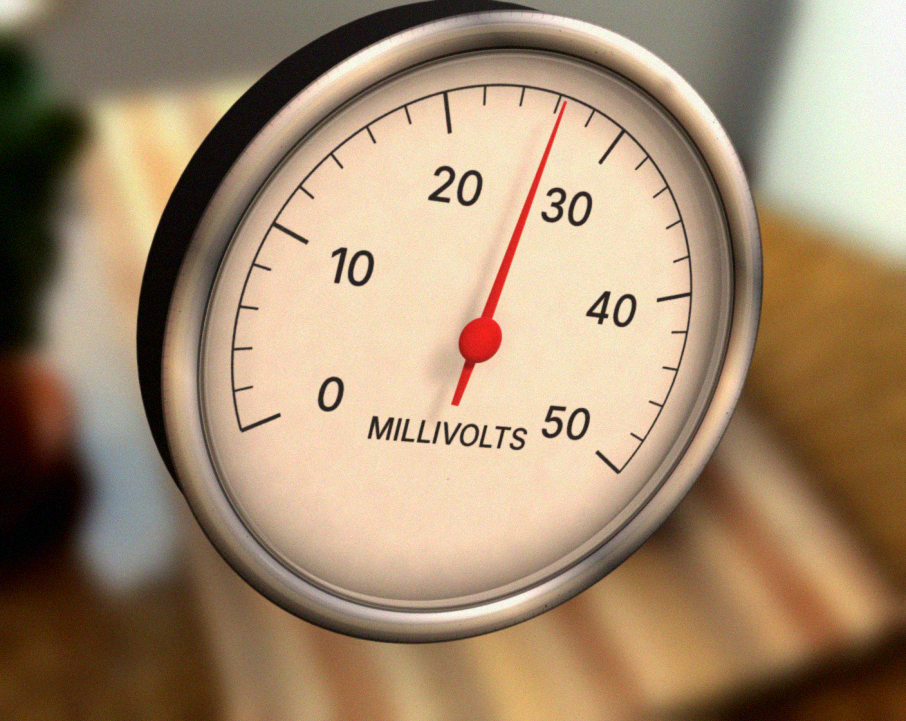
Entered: {"value": 26, "unit": "mV"}
